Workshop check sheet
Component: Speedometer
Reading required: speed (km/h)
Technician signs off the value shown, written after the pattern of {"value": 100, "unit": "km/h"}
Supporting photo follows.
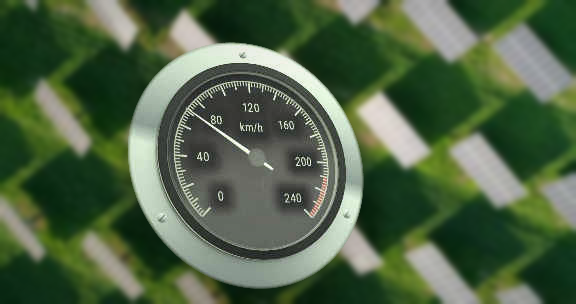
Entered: {"value": 70, "unit": "km/h"}
